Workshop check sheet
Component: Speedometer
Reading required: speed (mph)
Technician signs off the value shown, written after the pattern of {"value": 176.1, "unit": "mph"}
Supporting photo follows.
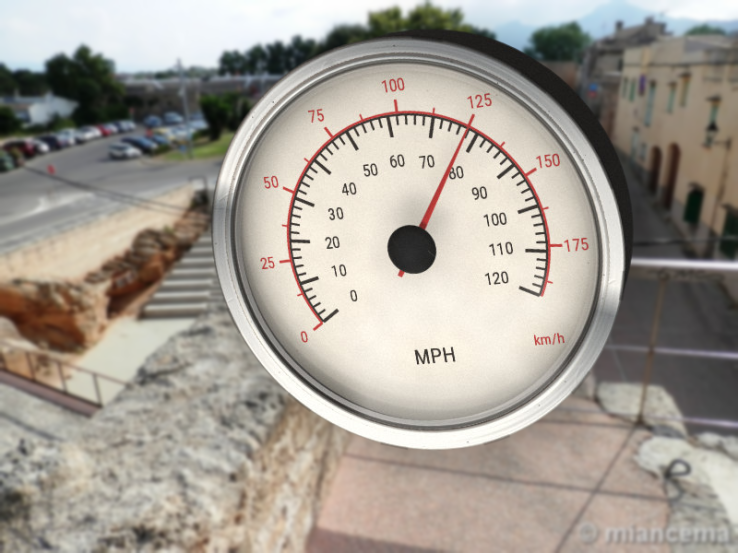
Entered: {"value": 78, "unit": "mph"}
